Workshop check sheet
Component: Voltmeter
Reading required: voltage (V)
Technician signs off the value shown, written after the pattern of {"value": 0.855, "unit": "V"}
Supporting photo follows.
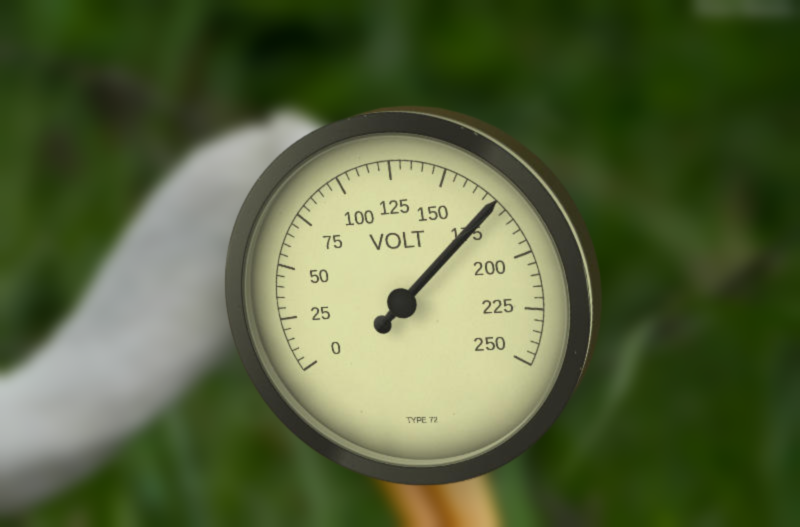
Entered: {"value": 175, "unit": "V"}
